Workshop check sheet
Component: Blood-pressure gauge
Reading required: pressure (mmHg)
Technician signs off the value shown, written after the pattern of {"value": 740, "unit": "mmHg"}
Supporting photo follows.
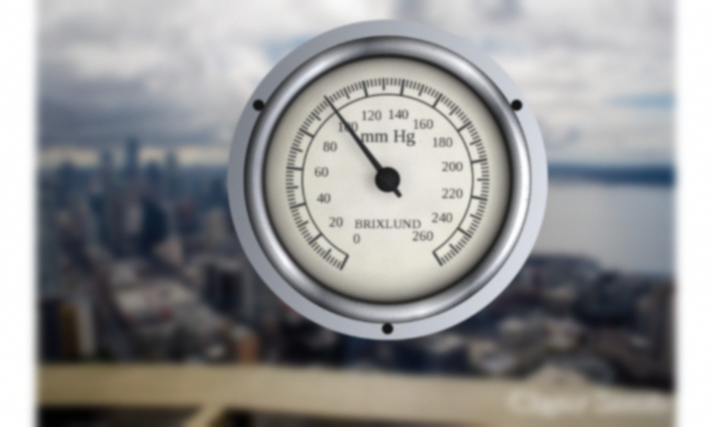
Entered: {"value": 100, "unit": "mmHg"}
